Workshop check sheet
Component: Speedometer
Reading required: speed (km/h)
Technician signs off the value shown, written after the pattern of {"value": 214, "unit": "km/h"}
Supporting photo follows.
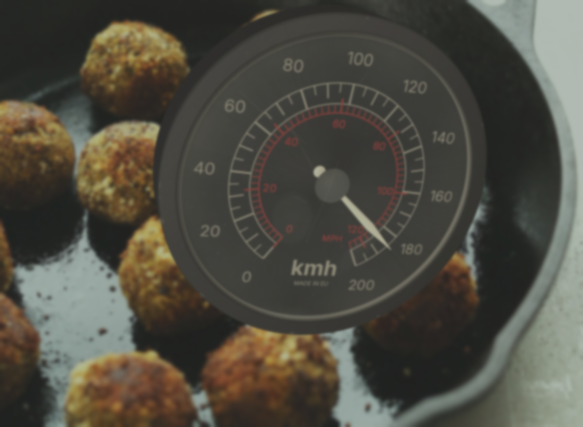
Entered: {"value": 185, "unit": "km/h"}
